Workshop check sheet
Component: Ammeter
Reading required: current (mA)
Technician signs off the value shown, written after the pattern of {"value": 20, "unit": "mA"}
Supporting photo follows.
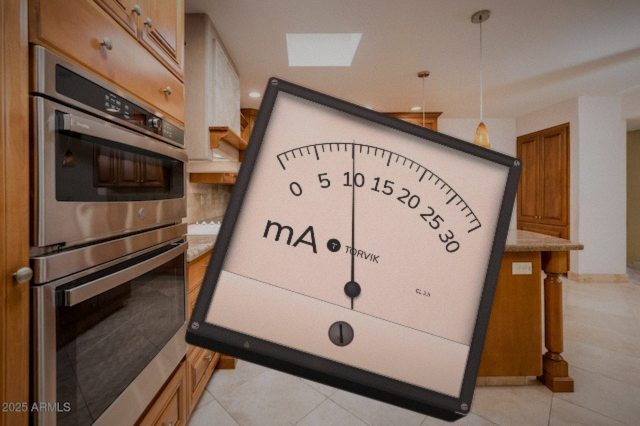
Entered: {"value": 10, "unit": "mA"}
